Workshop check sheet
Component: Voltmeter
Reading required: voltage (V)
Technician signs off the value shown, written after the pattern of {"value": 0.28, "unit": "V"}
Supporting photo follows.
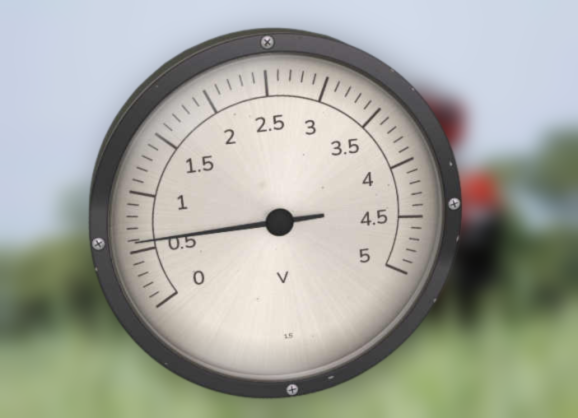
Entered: {"value": 0.6, "unit": "V"}
